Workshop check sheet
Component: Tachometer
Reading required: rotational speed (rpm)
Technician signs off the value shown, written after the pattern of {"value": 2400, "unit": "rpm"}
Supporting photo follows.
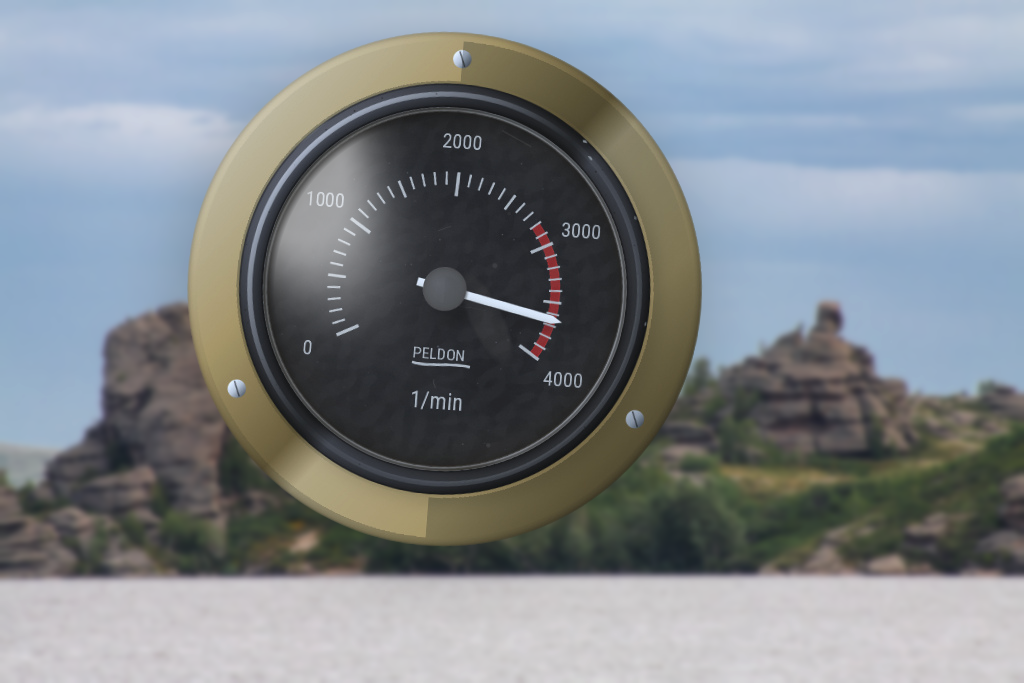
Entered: {"value": 3650, "unit": "rpm"}
